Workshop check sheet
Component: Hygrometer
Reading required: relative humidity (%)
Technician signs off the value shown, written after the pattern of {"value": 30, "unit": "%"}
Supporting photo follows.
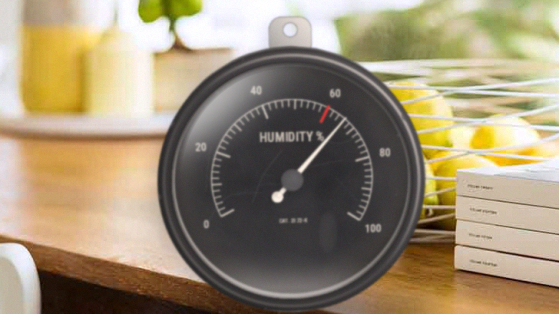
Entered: {"value": 66, "unit": "%"}
